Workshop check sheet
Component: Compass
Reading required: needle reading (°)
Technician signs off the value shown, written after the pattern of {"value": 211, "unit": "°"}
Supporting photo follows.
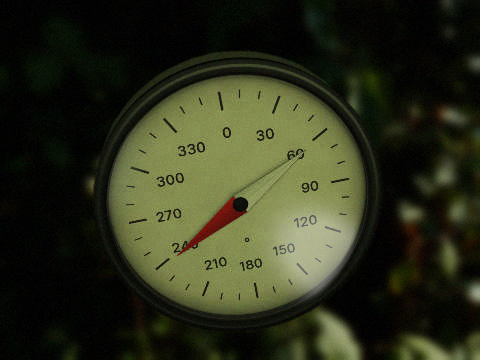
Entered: {"value": 240, "unit": "°"}
